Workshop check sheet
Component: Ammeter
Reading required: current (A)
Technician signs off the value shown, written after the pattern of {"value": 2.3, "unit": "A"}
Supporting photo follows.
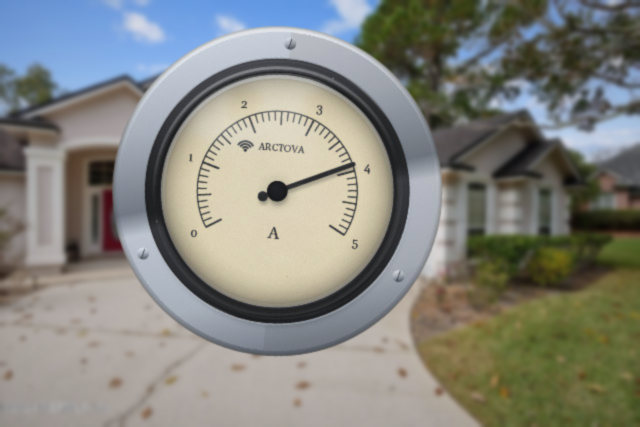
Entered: {"value": 3.9, "unit": "A"}
